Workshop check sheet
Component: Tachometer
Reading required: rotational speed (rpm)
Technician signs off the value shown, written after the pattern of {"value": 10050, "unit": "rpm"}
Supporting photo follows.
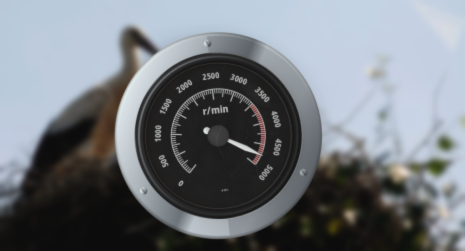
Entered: {"value": 4750, "unit": "rpm"}
